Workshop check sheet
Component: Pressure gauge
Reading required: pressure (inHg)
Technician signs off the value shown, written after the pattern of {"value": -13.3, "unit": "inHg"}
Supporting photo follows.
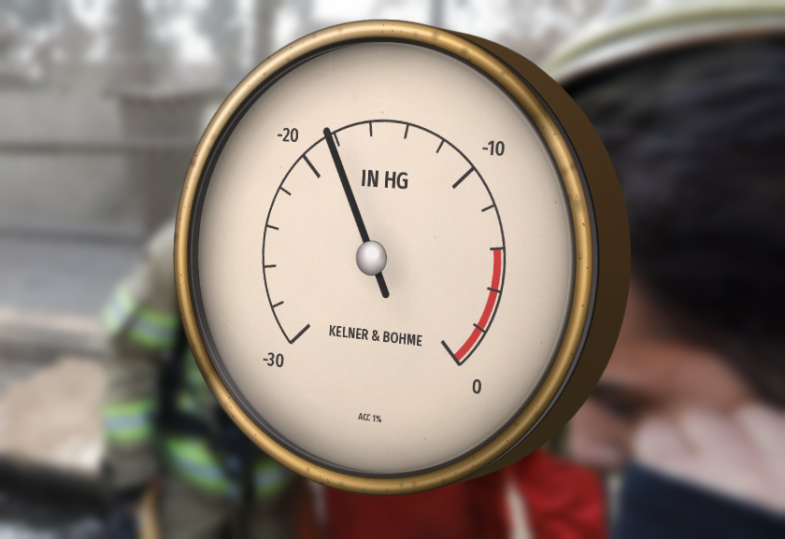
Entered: {"value": -18, "unit": "inHg"}
